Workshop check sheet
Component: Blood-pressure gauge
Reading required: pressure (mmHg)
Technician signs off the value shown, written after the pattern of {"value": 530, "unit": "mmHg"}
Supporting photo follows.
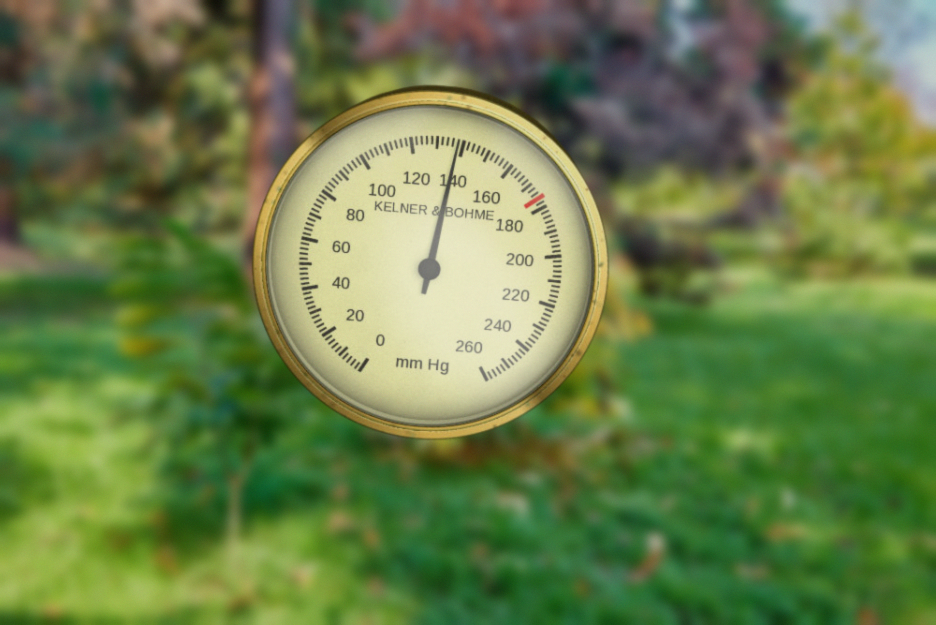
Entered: {"value": 138, "unit": "mmHg"}
